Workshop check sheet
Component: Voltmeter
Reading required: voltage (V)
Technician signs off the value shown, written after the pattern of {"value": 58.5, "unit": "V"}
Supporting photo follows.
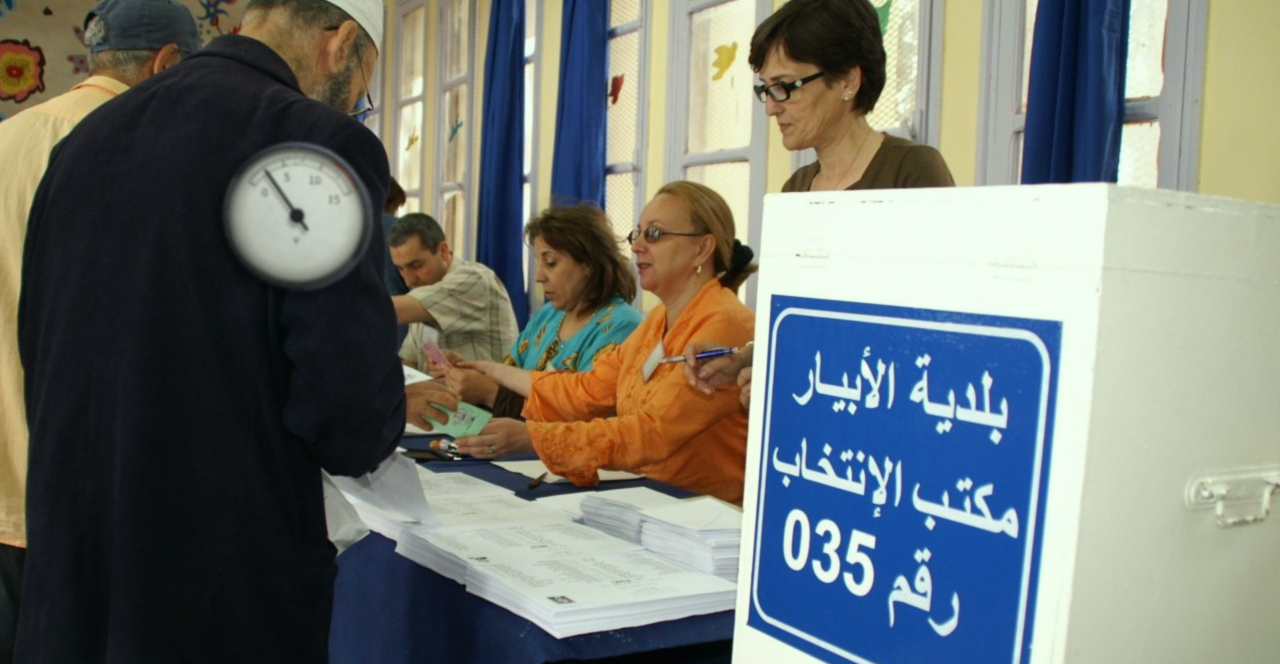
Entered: {"value": 2.5, "unit": "V"}
